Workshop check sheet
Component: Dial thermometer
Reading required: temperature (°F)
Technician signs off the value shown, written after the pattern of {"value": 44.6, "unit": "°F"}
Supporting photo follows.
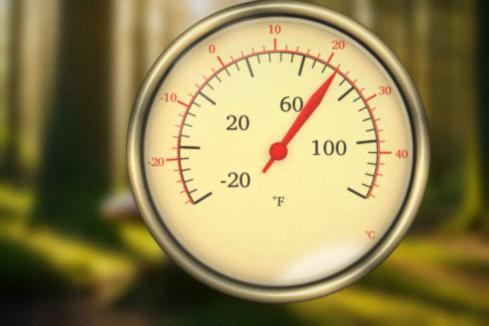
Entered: {"value": 72, "unit": "°F"}
